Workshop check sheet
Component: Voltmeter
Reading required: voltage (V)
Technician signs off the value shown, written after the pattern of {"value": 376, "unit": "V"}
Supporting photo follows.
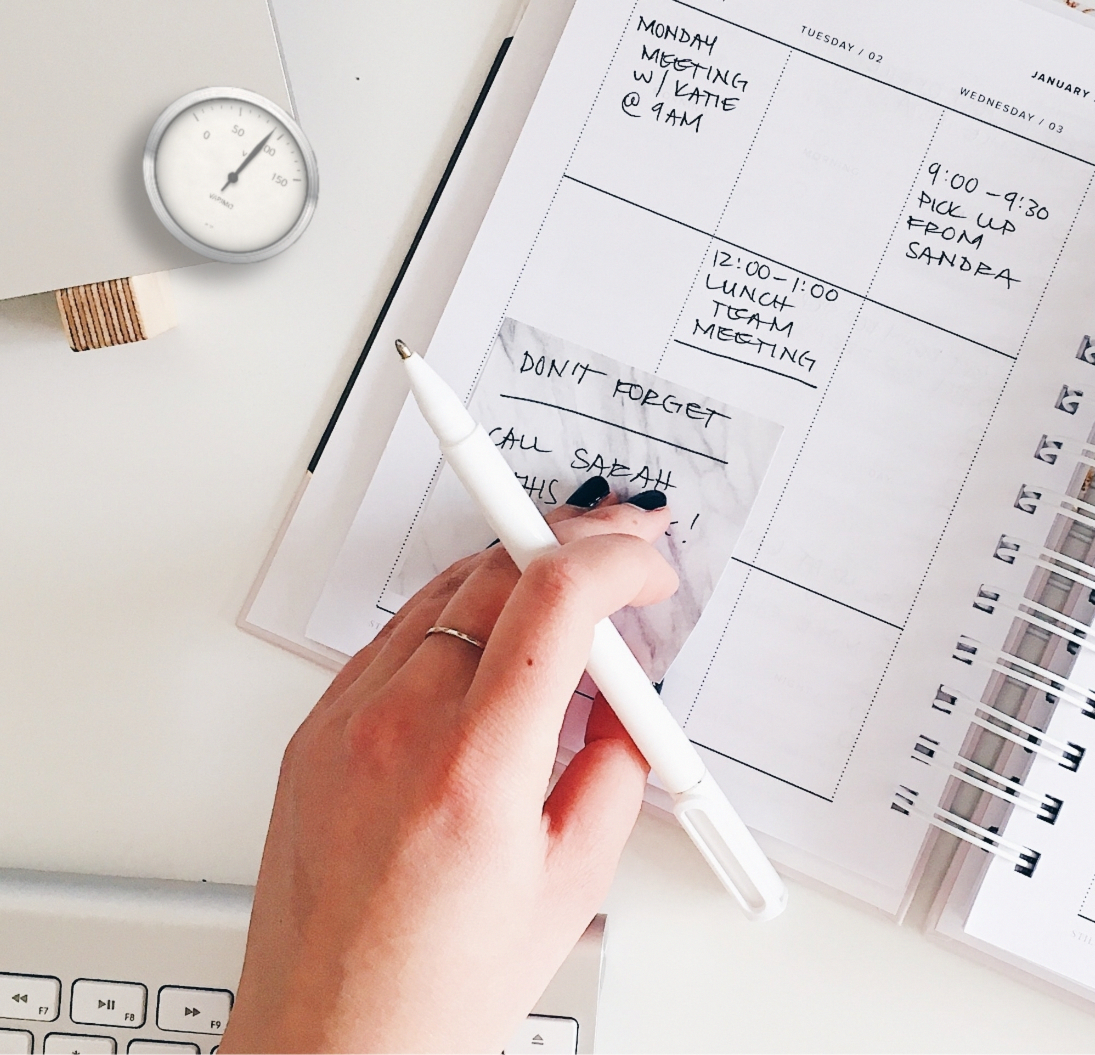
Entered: {"value": 90, "unit": "V"}
